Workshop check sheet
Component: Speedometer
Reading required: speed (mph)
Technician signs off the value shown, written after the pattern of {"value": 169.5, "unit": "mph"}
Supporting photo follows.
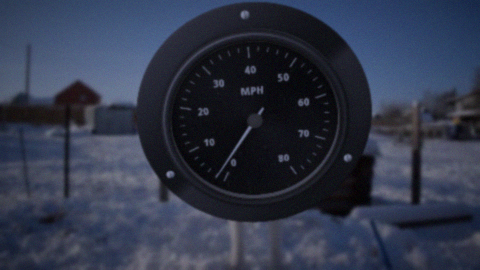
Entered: {"value": 2, "unit": "mph"}
